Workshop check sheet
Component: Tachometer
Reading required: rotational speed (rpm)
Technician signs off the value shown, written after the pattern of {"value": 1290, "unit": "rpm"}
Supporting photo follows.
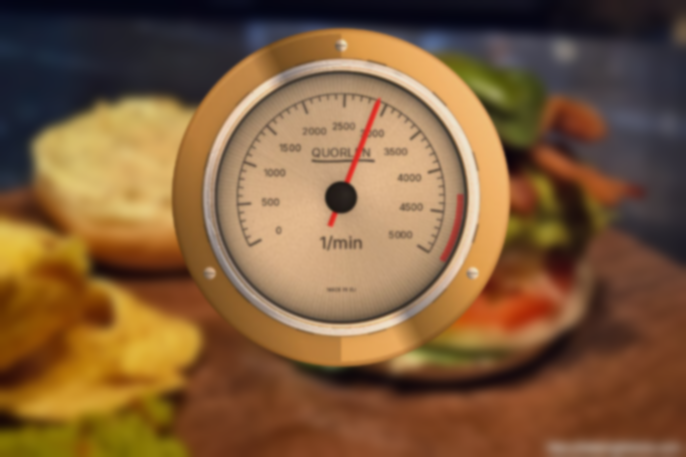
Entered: {"value": 2900, "unit": "rpm"}
